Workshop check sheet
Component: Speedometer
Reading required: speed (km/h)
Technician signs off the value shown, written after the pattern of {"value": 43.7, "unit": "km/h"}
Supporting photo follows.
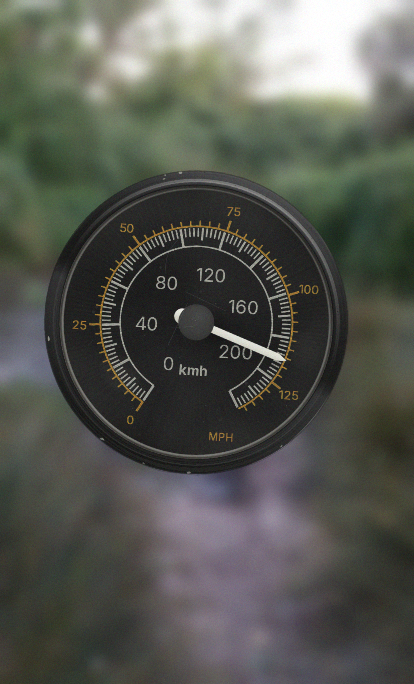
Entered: {"value": 190, "unit": "km/h"}
